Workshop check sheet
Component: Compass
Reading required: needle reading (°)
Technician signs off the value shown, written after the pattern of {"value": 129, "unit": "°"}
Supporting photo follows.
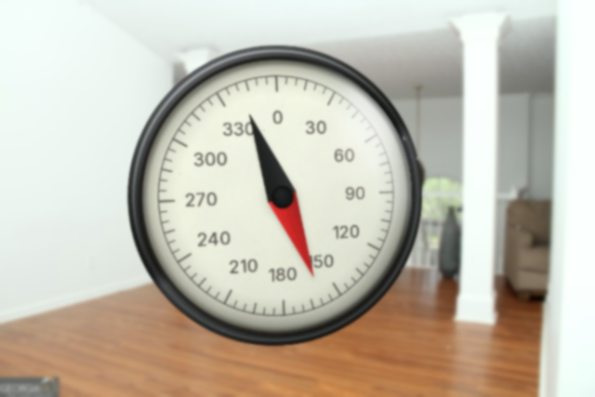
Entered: {"value": 160, "unit": "°"}
